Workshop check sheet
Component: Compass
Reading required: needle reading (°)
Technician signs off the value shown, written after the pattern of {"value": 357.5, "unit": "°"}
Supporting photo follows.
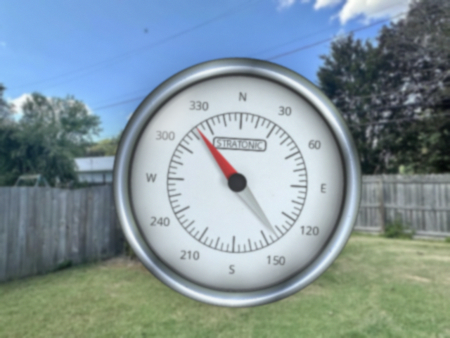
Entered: {"value": 320, "unit": "°"}
